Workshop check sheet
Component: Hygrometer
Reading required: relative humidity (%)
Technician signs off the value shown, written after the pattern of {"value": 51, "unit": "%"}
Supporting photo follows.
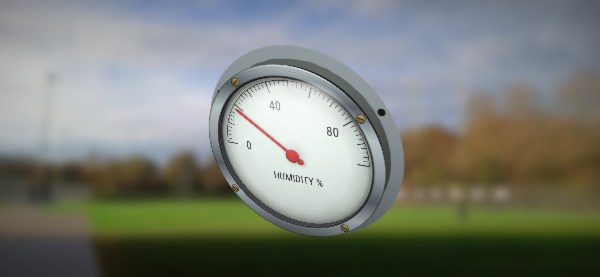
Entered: {"value": 20, "unit": "%"}
